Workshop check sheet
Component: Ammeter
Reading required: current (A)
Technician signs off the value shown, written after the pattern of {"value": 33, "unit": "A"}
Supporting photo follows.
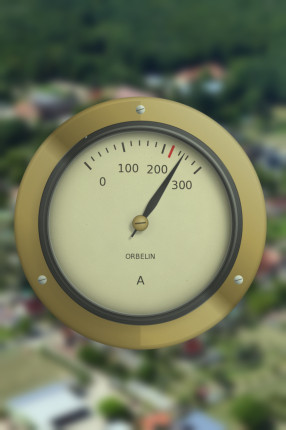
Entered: {"value": 250, "unit": "A"}
